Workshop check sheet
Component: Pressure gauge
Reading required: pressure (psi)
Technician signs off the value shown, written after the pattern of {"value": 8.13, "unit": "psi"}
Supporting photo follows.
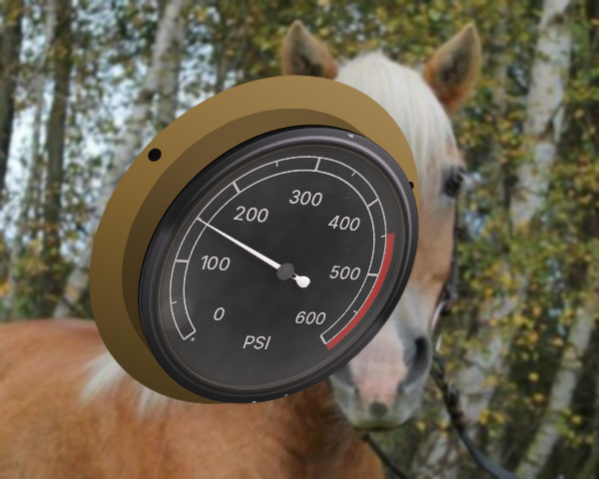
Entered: {"value": 150, "unit": "psi"}
